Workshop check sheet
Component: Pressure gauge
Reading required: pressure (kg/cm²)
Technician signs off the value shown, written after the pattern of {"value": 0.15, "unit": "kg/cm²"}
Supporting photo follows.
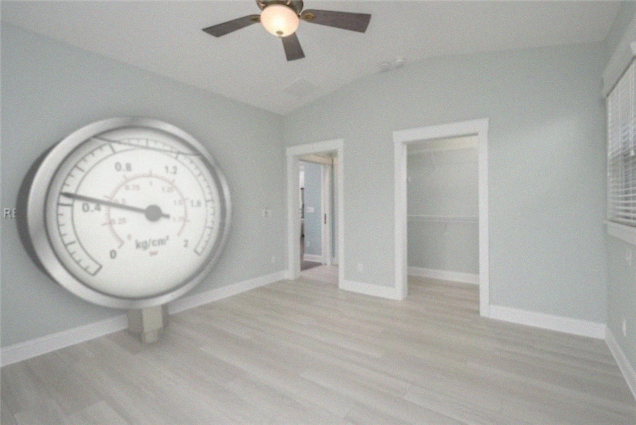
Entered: {"value": 0.45, "unit": "kg/cm²"}
